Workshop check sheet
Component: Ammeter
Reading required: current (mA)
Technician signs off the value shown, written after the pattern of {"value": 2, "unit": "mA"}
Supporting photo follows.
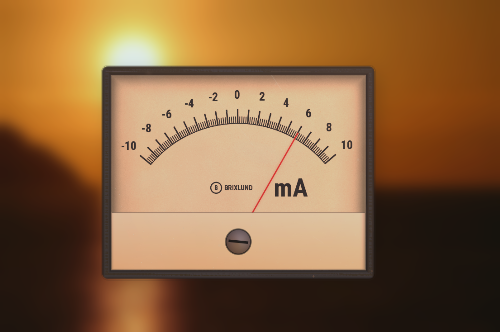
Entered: {"value": 6, "unit": "mA"}
